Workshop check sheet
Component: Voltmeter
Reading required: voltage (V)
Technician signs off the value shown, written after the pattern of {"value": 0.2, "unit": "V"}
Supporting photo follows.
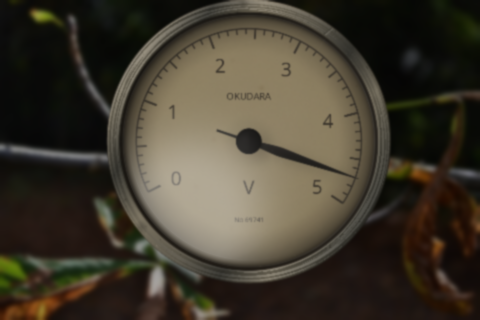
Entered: {"value": 4.7, "unit": "V"}
